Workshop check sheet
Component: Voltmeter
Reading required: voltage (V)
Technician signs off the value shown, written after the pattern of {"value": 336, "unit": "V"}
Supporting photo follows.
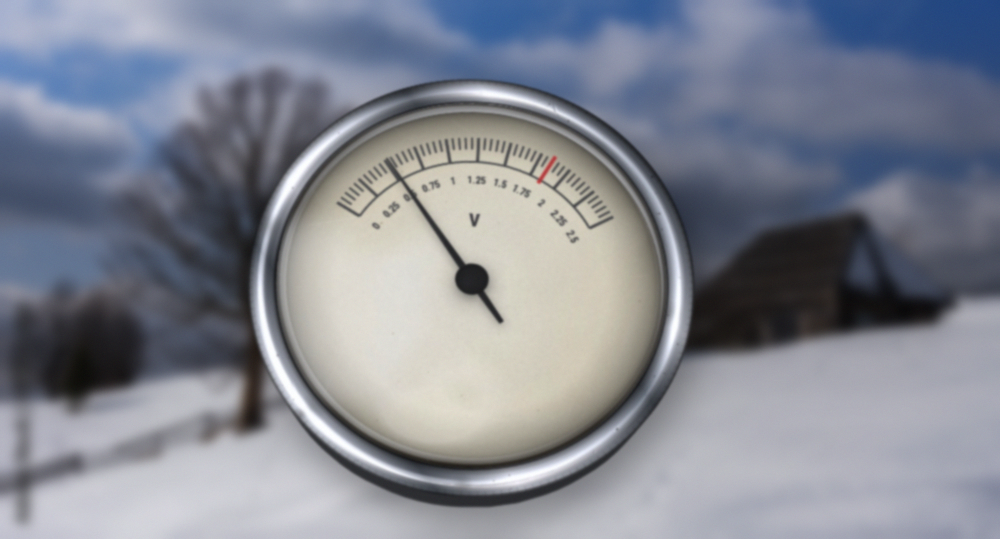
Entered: {"value": 0.5, "unit": "V"}
